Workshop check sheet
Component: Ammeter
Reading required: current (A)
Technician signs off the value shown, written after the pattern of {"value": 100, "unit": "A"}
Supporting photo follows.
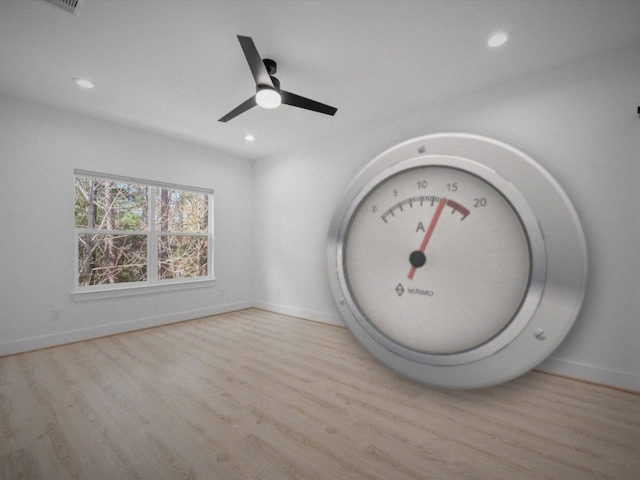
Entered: {"value": 15, "unit": "A"}
